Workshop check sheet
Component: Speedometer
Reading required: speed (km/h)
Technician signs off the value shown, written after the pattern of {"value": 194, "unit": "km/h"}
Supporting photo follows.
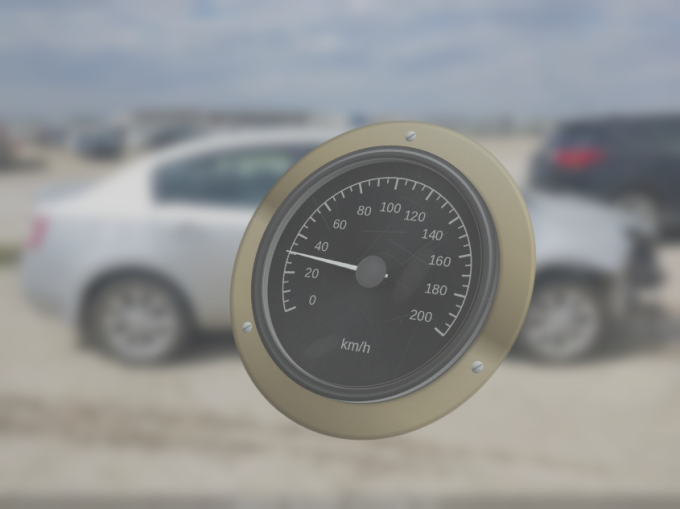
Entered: {"value": 30, "unit": "km/h"}
